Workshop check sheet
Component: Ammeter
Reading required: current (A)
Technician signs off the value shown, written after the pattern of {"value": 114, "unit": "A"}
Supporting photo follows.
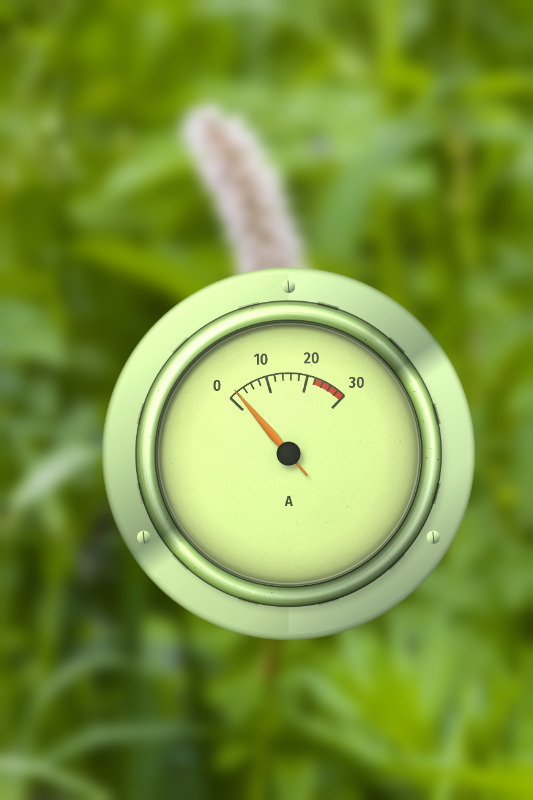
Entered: {"value": 2, "unit": "A"}
